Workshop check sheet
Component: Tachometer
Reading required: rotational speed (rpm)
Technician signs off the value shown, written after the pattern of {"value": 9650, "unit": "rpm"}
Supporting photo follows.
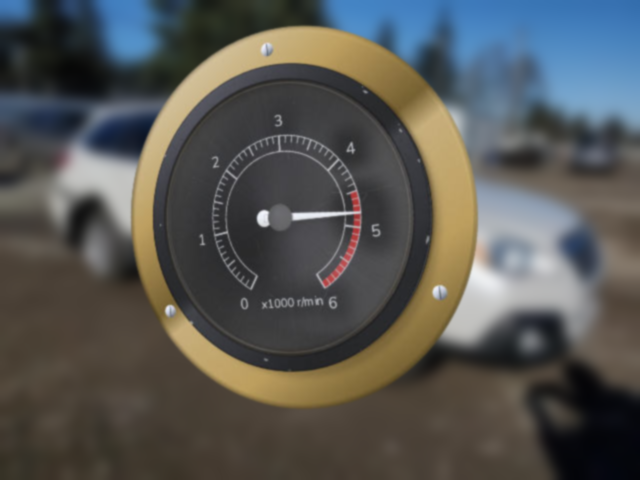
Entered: {"value": 4800, "unit": "rpm"}
